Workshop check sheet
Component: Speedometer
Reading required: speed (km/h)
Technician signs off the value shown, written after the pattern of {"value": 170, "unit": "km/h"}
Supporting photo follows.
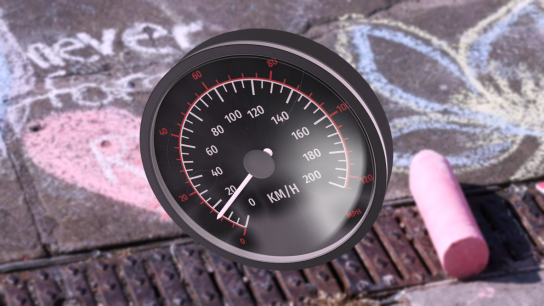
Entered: {"value": 15, "unit": "km/h"}
